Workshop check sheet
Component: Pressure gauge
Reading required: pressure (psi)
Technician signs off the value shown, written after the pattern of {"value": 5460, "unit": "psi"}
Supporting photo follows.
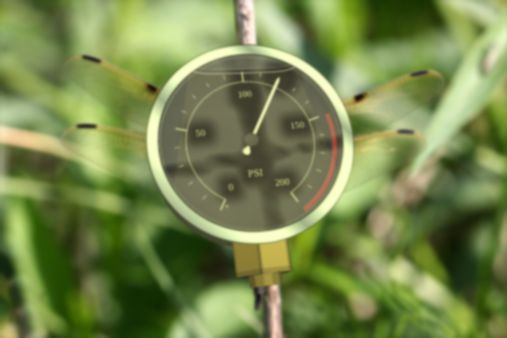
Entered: {"value": 120, "unit": "psi"}
